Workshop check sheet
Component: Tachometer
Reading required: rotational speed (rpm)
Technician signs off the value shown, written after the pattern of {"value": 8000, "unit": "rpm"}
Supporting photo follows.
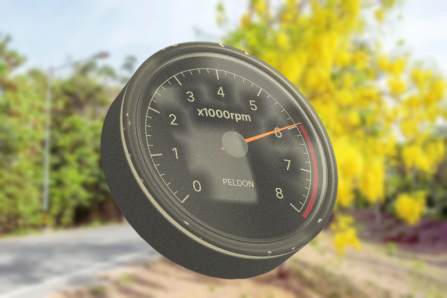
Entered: {"value": 6000, "unit": "rpm"}
